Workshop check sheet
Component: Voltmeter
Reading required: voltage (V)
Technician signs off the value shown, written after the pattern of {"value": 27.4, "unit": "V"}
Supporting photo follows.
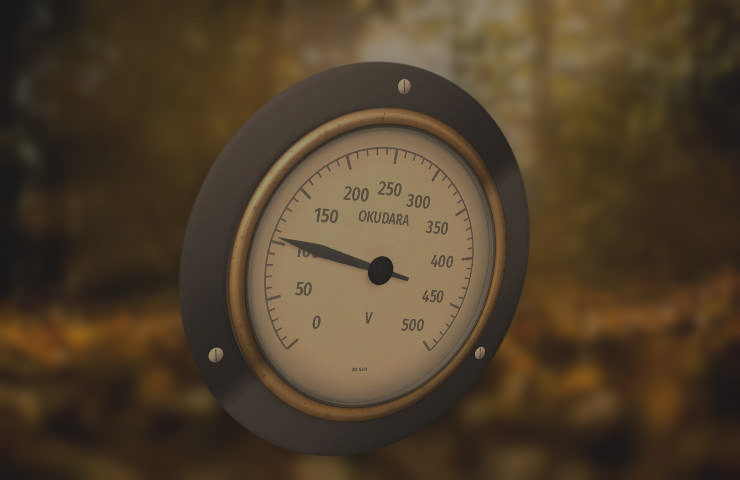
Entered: {"value": 105, "unit": "V"}
